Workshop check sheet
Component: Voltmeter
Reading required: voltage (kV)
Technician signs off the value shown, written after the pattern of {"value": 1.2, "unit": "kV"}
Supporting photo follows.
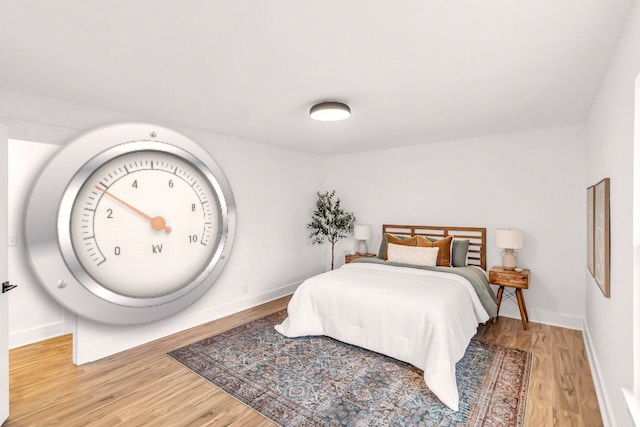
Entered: {"value": 2.8, "unit": "kV"}
